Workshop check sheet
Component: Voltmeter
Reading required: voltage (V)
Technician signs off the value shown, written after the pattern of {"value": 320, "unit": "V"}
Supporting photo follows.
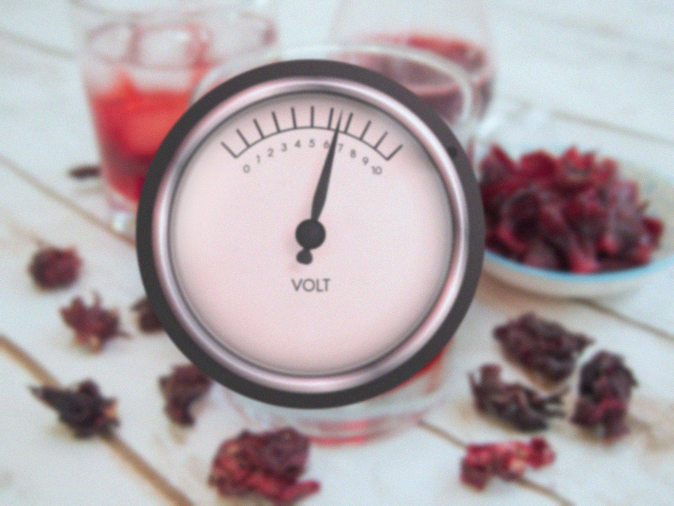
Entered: {"value": 6.5, "unit": "V"}
